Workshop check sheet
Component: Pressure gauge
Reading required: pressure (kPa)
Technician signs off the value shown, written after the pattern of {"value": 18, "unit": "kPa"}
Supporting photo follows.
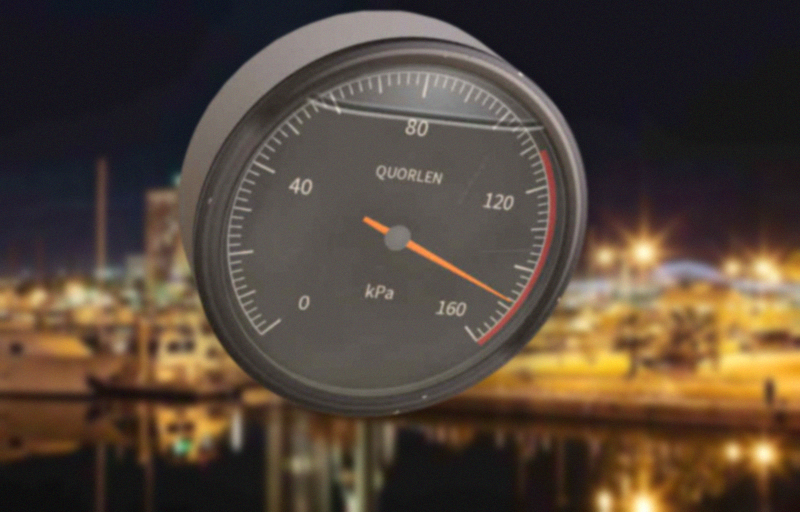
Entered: {"value": 148, "unit": "kPa"}
